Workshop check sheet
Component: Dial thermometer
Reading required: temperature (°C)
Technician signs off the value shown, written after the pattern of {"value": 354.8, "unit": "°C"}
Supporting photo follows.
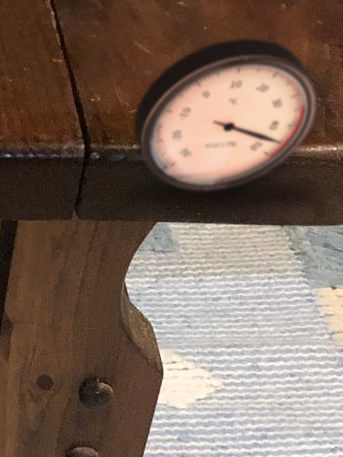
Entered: {"value": 45, "unit": "°C"}
